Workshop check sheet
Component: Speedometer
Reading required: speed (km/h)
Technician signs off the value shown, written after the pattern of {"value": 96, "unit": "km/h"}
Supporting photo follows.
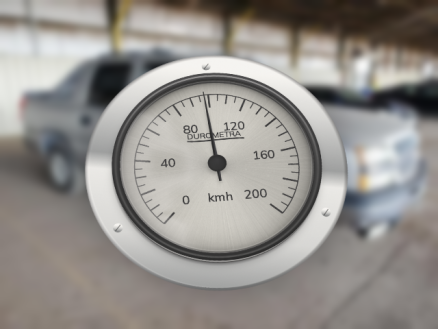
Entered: {"value": 97.5, "unit": "km/h"}
